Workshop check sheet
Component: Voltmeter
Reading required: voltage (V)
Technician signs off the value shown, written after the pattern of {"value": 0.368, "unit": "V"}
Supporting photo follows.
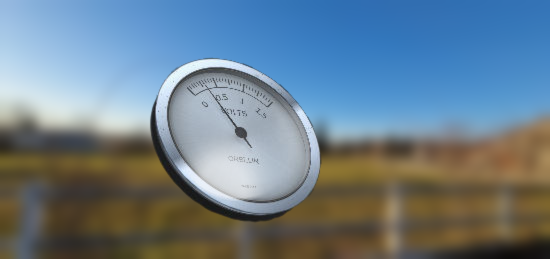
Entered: {"value": 0.25, "unit": "V"}
